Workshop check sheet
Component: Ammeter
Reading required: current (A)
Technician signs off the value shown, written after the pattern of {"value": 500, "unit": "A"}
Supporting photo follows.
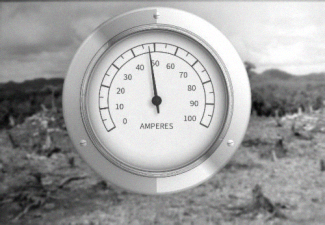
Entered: {"value": 47.5, "unit": "A"}
